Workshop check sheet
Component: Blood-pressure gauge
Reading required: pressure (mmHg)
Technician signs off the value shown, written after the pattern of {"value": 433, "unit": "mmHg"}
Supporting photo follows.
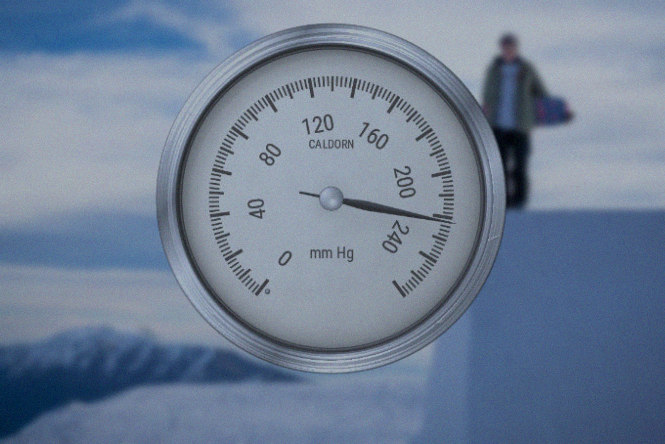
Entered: {"value": 222, "unit": "mmHg"}
